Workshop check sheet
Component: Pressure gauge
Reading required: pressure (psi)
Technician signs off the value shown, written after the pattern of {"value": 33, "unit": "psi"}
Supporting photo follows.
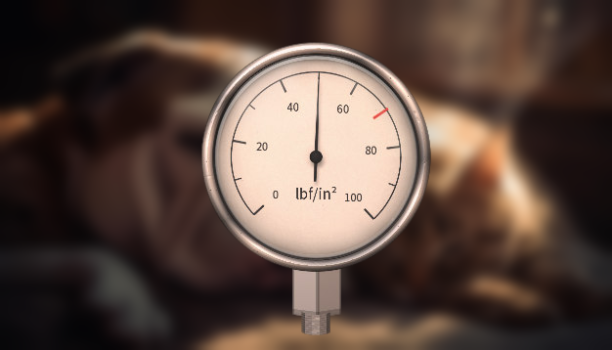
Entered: {"value": 50, "unit": "psi"}
